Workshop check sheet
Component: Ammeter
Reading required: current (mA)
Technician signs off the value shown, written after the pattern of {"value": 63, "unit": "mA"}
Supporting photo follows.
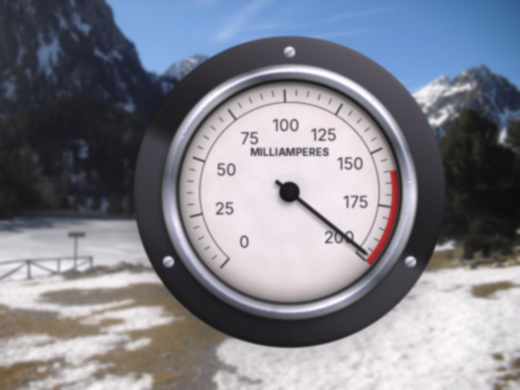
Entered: {"value": 197.5, "unit": "mA"}
